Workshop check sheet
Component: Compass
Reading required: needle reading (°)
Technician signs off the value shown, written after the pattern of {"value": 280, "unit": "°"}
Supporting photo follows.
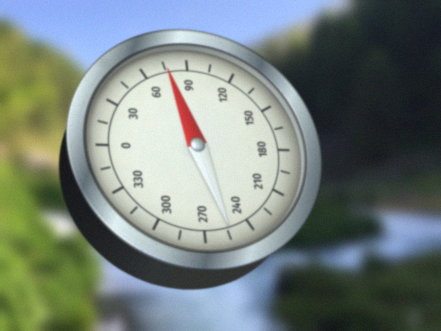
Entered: {"value": 75, "unit": "°"}
